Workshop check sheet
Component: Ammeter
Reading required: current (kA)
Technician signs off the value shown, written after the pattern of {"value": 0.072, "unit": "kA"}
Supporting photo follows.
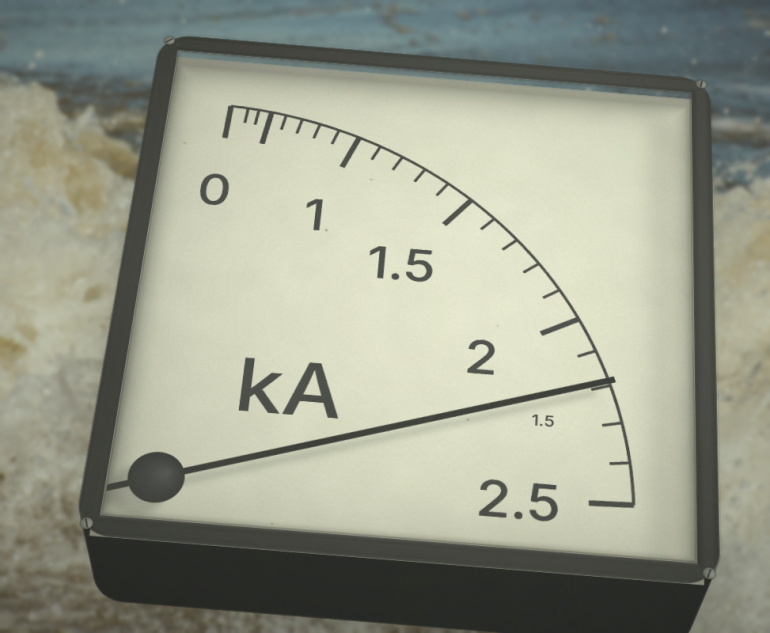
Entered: {"value": 2.2, "unit": "kA"}
